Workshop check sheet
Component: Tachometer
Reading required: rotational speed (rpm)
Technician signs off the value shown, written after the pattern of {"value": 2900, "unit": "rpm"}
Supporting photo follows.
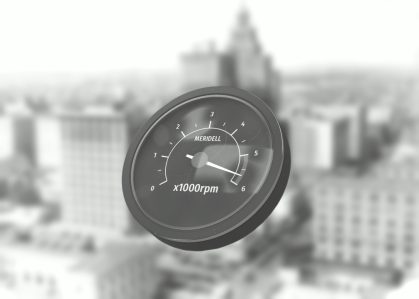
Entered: {"value": 5750, "unit": "rpm"}
